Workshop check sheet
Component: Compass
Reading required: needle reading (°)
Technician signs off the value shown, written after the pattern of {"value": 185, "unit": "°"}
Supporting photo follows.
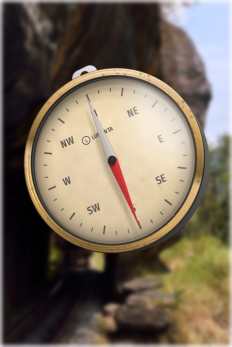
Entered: {"value": 180, "unit": "°"}
